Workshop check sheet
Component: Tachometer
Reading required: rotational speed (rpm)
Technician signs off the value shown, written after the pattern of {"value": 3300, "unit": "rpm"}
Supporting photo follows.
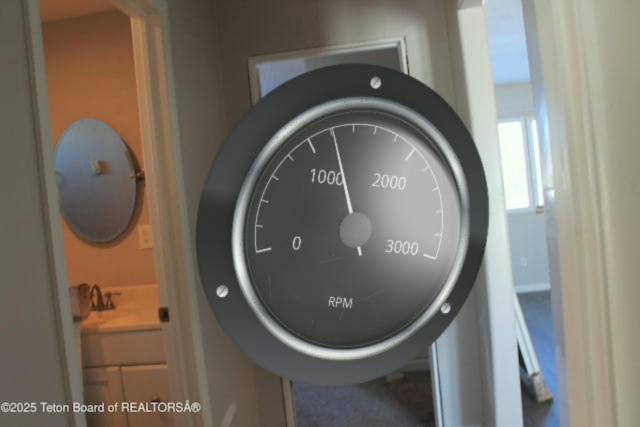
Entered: {"value": 1200, "unit": "rpm"}
